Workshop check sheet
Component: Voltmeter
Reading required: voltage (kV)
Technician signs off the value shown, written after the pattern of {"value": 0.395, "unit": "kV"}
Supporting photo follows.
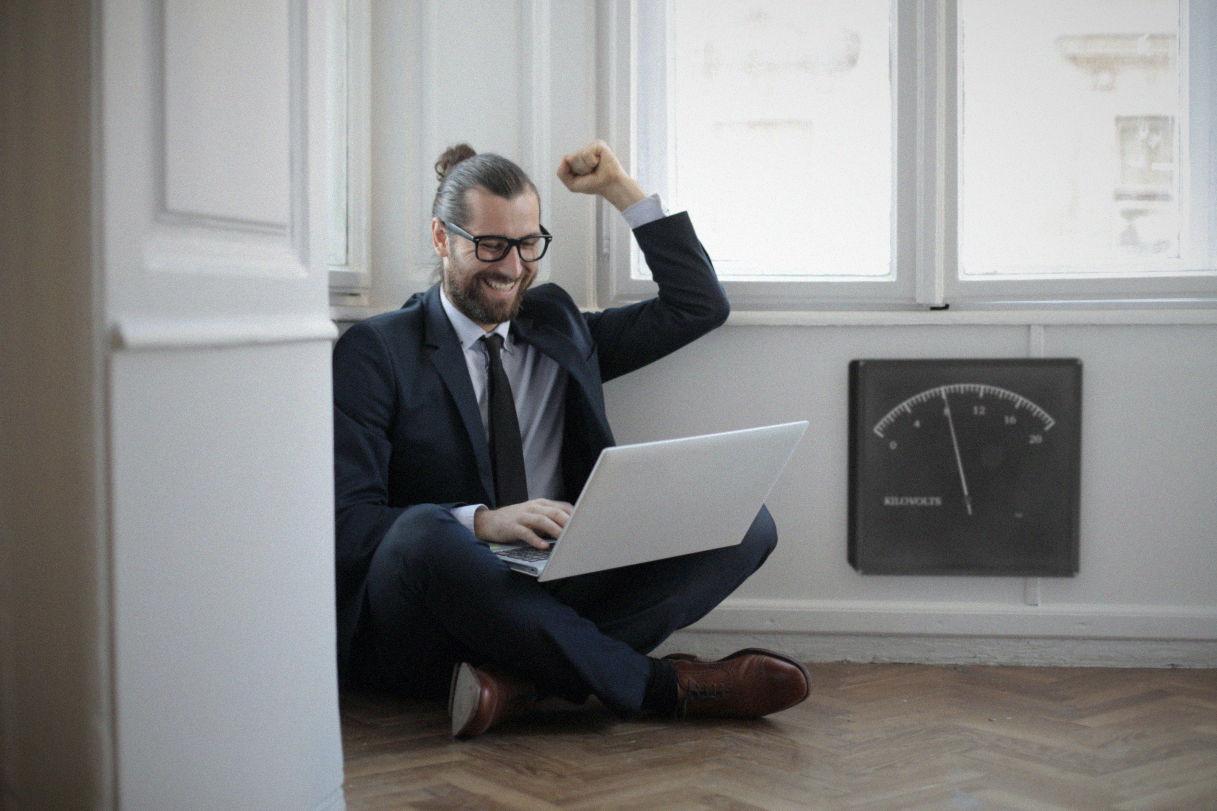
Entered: {"value": 8, "unit": "kV"}
